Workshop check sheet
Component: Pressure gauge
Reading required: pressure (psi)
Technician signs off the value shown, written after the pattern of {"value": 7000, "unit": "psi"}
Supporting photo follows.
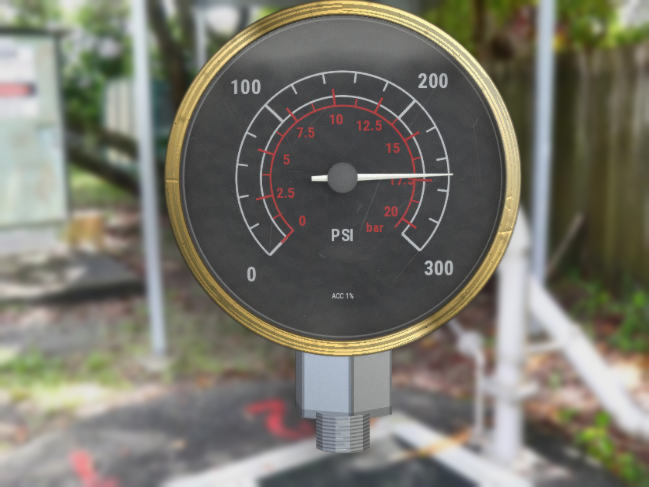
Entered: {"value": 250, "unit": "psi"}
